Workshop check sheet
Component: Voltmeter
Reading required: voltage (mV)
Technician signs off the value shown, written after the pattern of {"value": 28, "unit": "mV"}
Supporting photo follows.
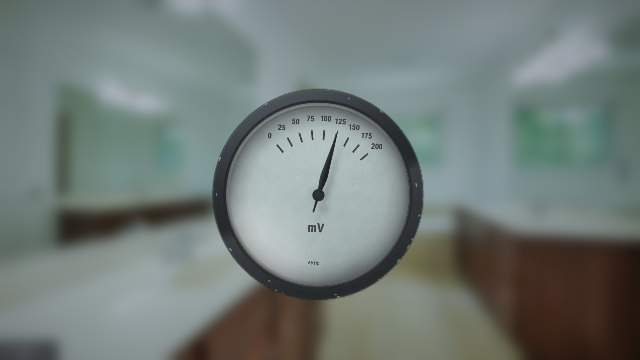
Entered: {"value": 125, "unit": "mV"}
